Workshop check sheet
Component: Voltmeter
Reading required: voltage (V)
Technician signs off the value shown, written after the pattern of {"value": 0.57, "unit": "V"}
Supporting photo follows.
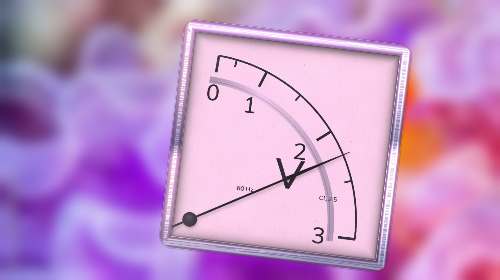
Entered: {"value": 2.25, "unit": "V"}
